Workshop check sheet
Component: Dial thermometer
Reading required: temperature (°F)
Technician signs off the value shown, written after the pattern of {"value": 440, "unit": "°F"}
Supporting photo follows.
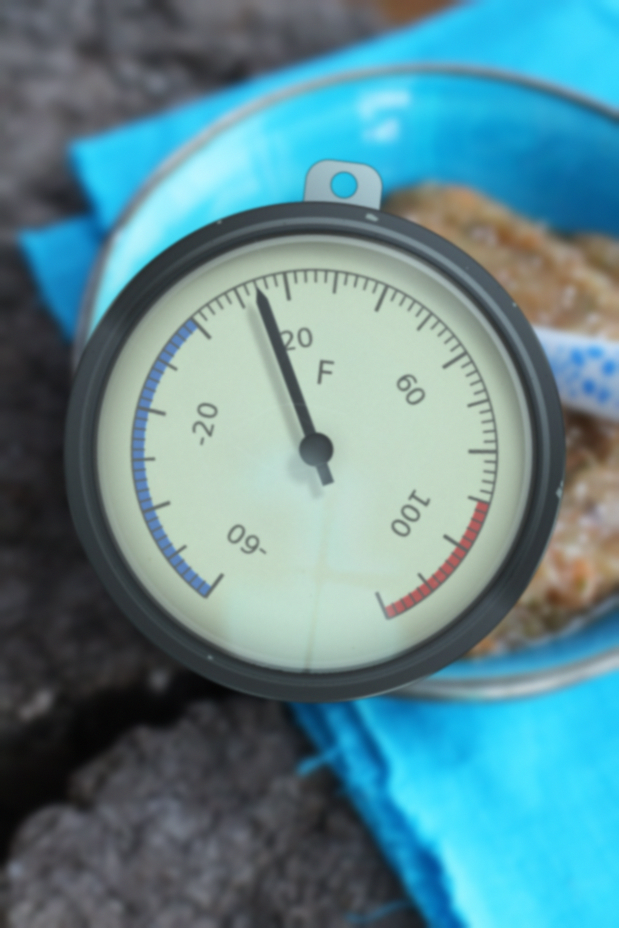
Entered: {"value": 14, "unit": "°F"}
